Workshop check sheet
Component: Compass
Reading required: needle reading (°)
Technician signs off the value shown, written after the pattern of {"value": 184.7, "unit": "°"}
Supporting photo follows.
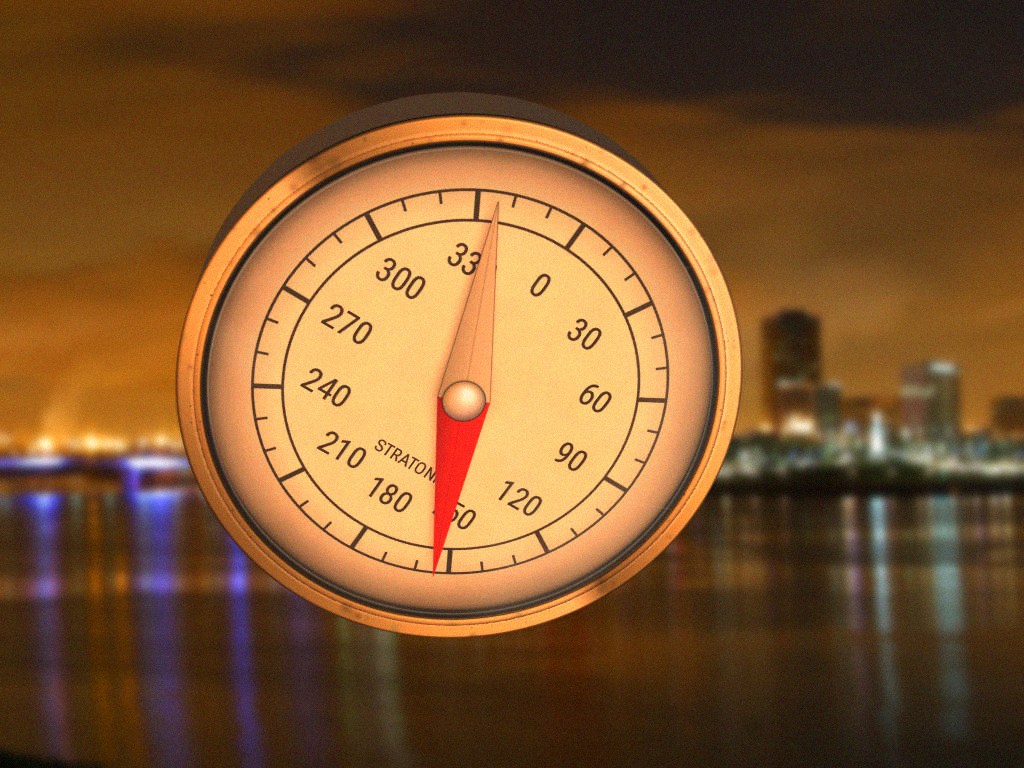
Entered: {"value": 155, "unit": "°"}
